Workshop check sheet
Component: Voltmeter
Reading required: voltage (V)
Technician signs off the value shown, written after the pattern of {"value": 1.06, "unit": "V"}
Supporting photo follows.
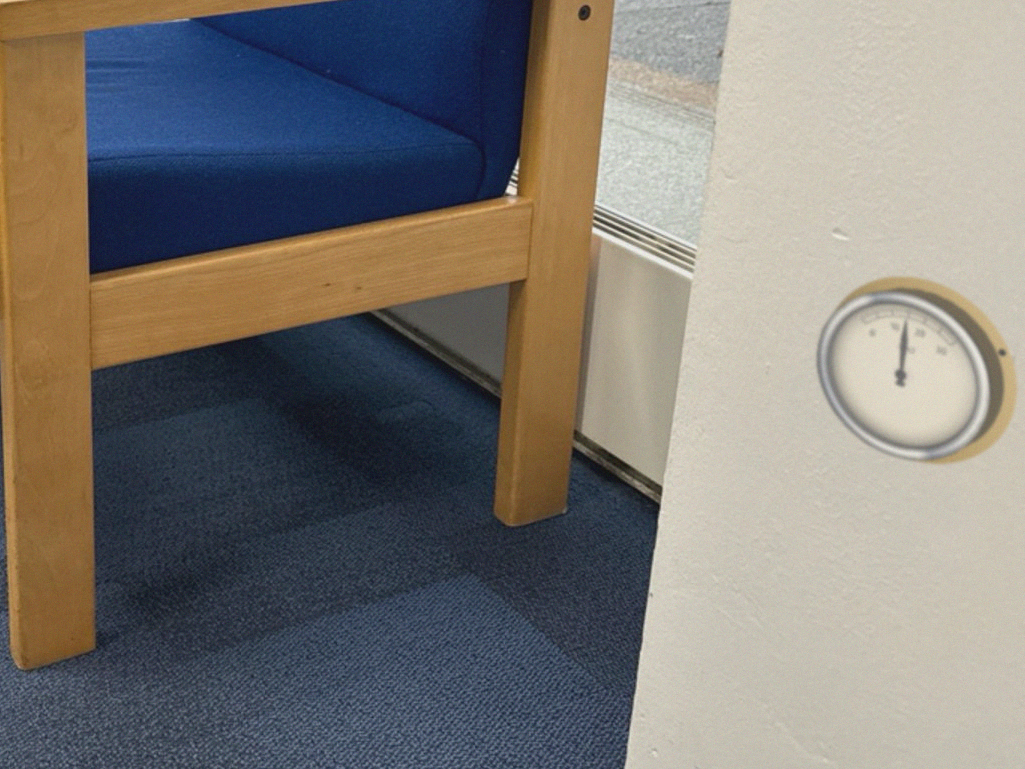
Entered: {"value": 15, "unit": "V"}
